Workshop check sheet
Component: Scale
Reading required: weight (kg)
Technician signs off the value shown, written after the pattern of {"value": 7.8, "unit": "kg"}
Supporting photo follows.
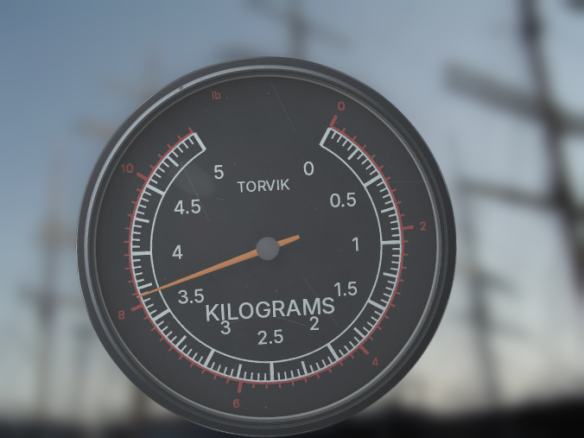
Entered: {"value": 3.7, "unit": "kg"}
